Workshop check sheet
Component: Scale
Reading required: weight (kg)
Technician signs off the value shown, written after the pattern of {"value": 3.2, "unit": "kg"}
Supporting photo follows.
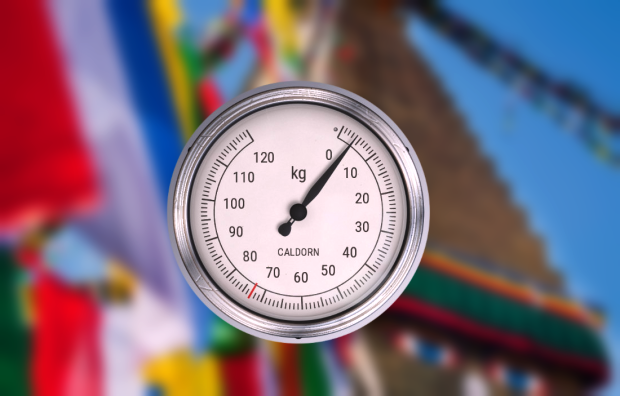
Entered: {"value": 4, "unit": "kg"}
